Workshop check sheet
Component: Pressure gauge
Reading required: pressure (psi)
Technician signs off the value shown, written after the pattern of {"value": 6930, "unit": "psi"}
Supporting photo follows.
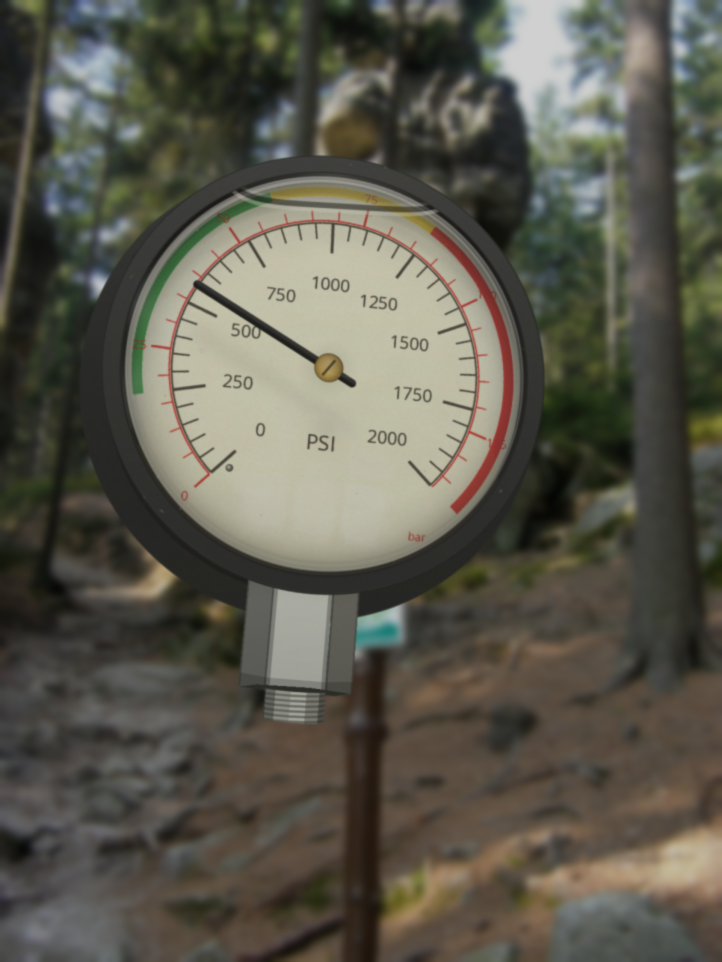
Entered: {"value": 550, "unit": "psi"}
